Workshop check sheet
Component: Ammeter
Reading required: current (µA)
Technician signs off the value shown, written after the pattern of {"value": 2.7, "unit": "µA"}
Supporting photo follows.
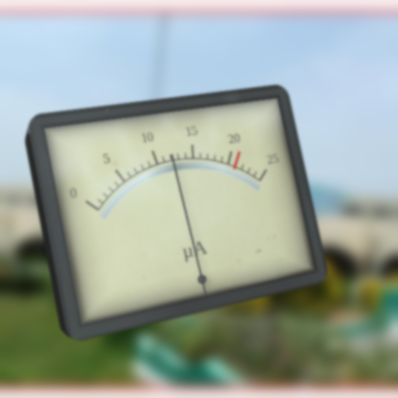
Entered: {"value": 12, "unit": "µA"}
